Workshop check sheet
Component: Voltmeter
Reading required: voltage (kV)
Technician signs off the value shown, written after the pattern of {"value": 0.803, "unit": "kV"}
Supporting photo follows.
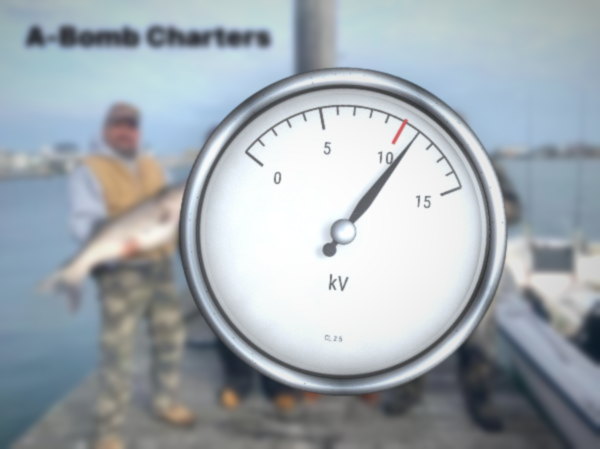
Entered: {"value": 11, "unit": "kV"}
